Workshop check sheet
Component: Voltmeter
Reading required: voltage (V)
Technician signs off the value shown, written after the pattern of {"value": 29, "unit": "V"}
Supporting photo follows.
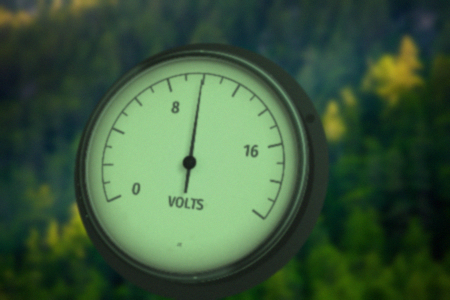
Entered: {"value": 10, "unit": "V"}
